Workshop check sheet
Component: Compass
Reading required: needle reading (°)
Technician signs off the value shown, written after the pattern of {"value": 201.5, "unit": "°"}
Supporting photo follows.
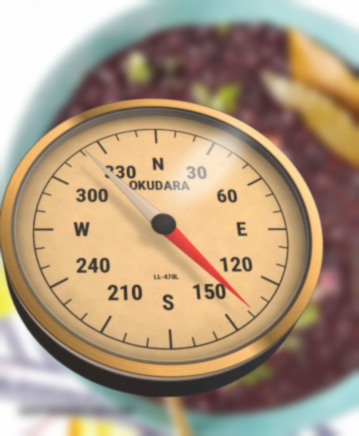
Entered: {"value": 140, "unit": "°"}
